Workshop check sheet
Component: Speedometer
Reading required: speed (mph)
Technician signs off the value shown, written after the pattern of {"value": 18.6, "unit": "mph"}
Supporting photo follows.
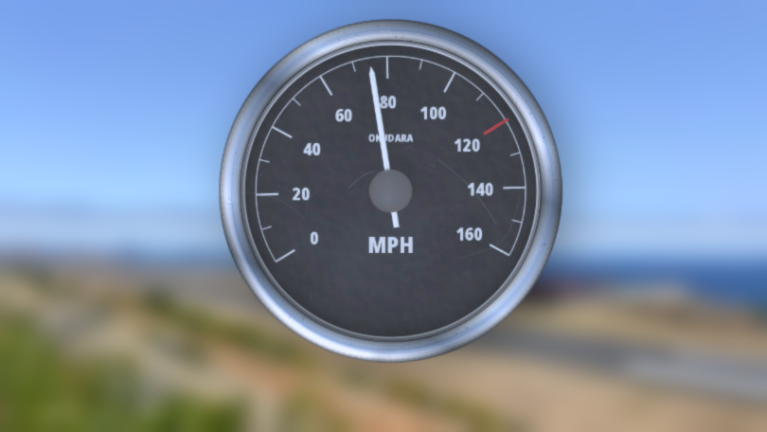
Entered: {"value": 75, "unit": "mph"}
